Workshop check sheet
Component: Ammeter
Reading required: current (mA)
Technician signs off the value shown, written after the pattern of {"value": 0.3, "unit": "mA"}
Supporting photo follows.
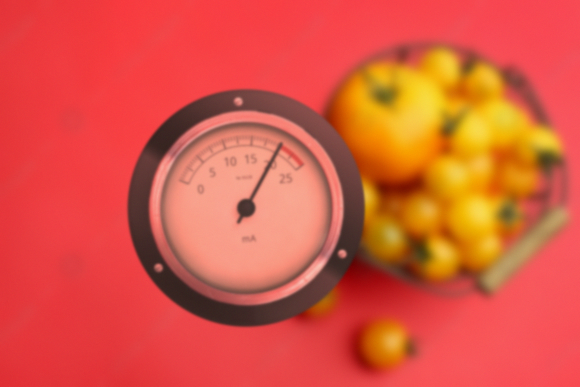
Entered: {"value": 20, "unit": "mA"}
